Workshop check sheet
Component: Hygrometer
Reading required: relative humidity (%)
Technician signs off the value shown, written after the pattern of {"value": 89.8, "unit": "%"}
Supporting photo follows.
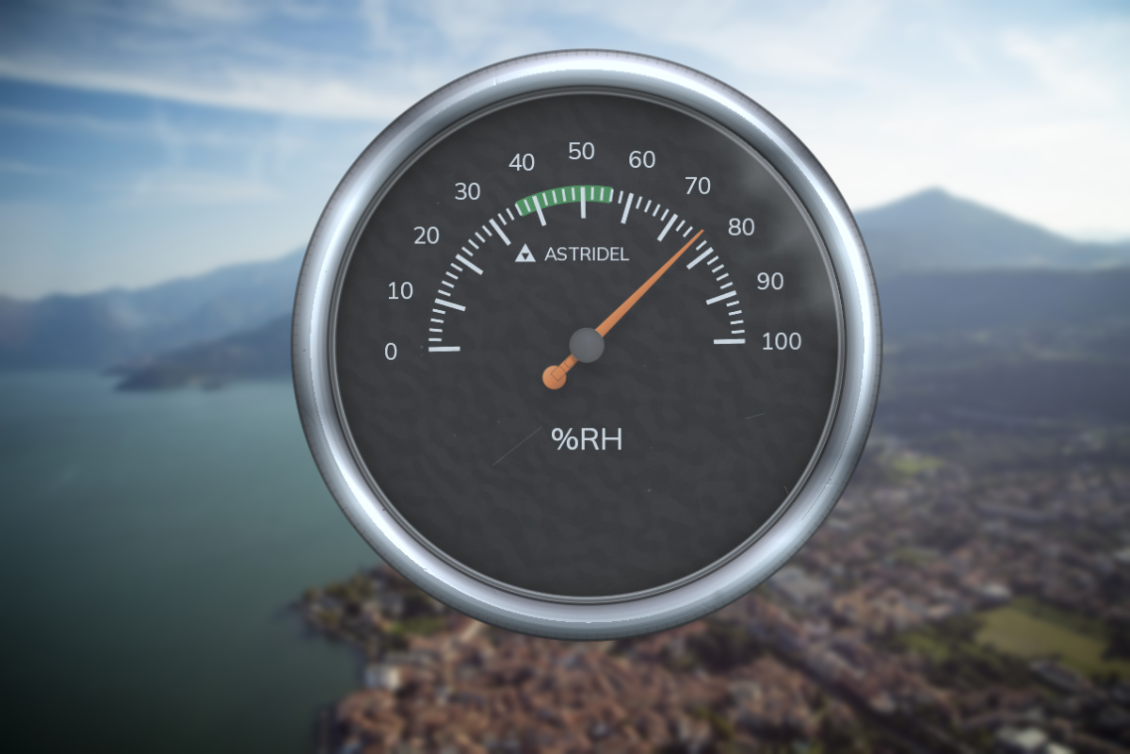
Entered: {"value": 76, "unit": "%"}
